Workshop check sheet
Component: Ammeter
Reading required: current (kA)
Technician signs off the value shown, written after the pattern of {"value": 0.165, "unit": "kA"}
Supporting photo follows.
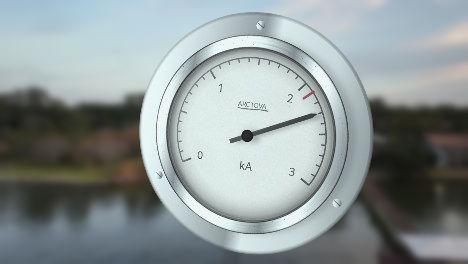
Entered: {"value": 2.3, "unit": "kA"}
